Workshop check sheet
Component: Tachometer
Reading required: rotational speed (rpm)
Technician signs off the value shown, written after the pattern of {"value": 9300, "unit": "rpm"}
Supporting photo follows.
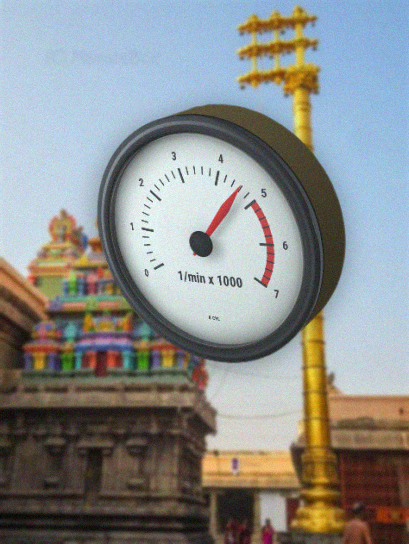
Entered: {"value": 4600, "unit": "rpm"}
